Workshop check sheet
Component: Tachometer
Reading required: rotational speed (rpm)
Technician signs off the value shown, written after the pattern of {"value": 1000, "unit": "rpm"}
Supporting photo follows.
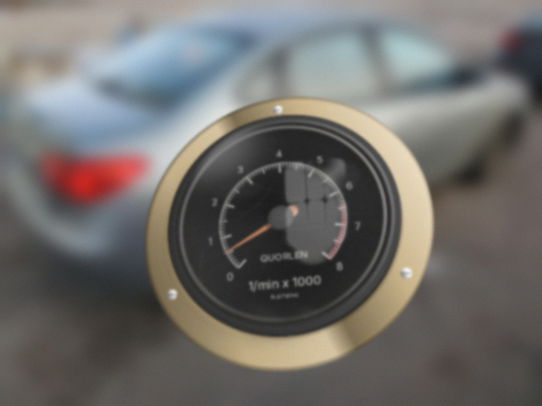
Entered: {"value": 500, "unit": "rpm"}
